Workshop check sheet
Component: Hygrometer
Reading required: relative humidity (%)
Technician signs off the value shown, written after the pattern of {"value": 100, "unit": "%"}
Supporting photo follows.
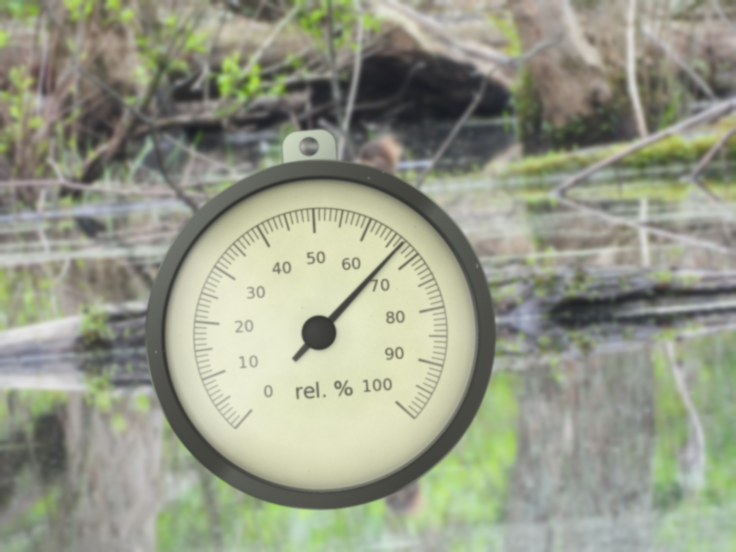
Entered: {"value": 67, "unit": "%"}
